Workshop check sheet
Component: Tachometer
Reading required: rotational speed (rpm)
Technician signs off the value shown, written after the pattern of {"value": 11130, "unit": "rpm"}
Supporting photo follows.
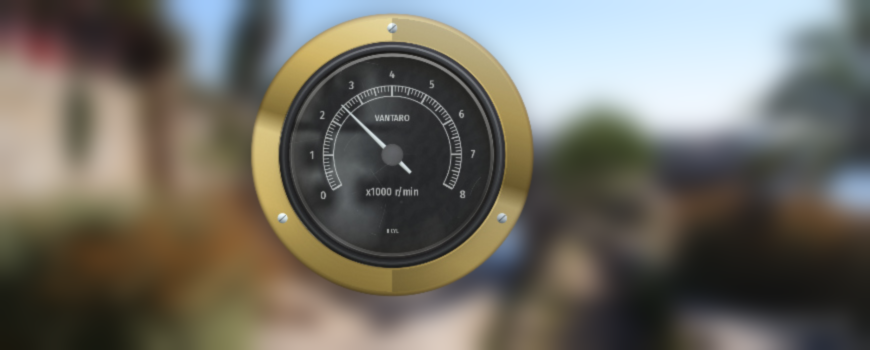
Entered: {"value": 2500, "unit": "rpm"}
